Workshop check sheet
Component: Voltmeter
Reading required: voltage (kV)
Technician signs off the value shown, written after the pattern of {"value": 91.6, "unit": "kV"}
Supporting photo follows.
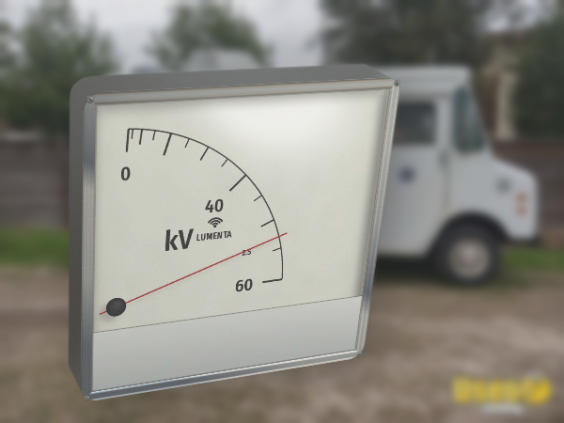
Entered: {"value": 52.5, "unit": "kV"}
